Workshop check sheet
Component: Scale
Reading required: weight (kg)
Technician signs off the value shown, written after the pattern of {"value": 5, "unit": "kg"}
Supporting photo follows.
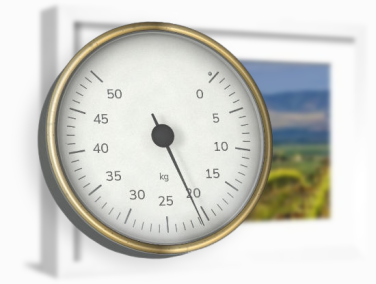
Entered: {"value": 21, "unit": "kg"}
